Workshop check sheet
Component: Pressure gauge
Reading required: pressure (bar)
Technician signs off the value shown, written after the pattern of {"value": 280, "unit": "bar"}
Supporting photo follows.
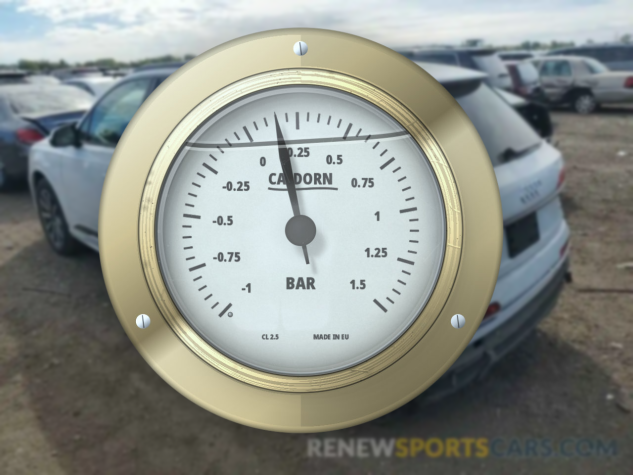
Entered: {"value": 0.15, "unit": "bar"}
